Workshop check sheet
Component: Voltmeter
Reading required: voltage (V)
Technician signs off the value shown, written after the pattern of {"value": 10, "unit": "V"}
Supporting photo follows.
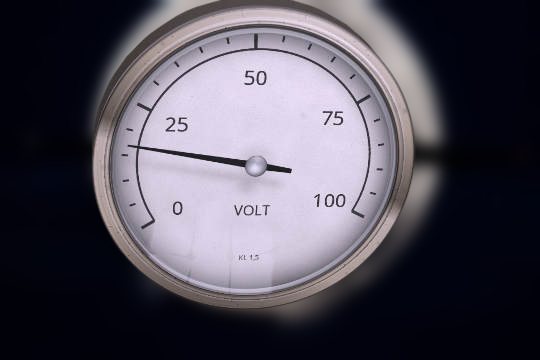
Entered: {"value": 17.5, "unit": "V"}
